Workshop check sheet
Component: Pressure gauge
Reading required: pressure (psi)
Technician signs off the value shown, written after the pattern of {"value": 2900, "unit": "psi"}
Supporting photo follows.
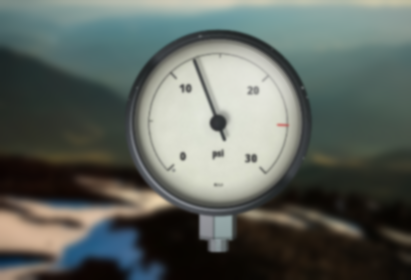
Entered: {"value": 12.5, "unit": "psi"}
